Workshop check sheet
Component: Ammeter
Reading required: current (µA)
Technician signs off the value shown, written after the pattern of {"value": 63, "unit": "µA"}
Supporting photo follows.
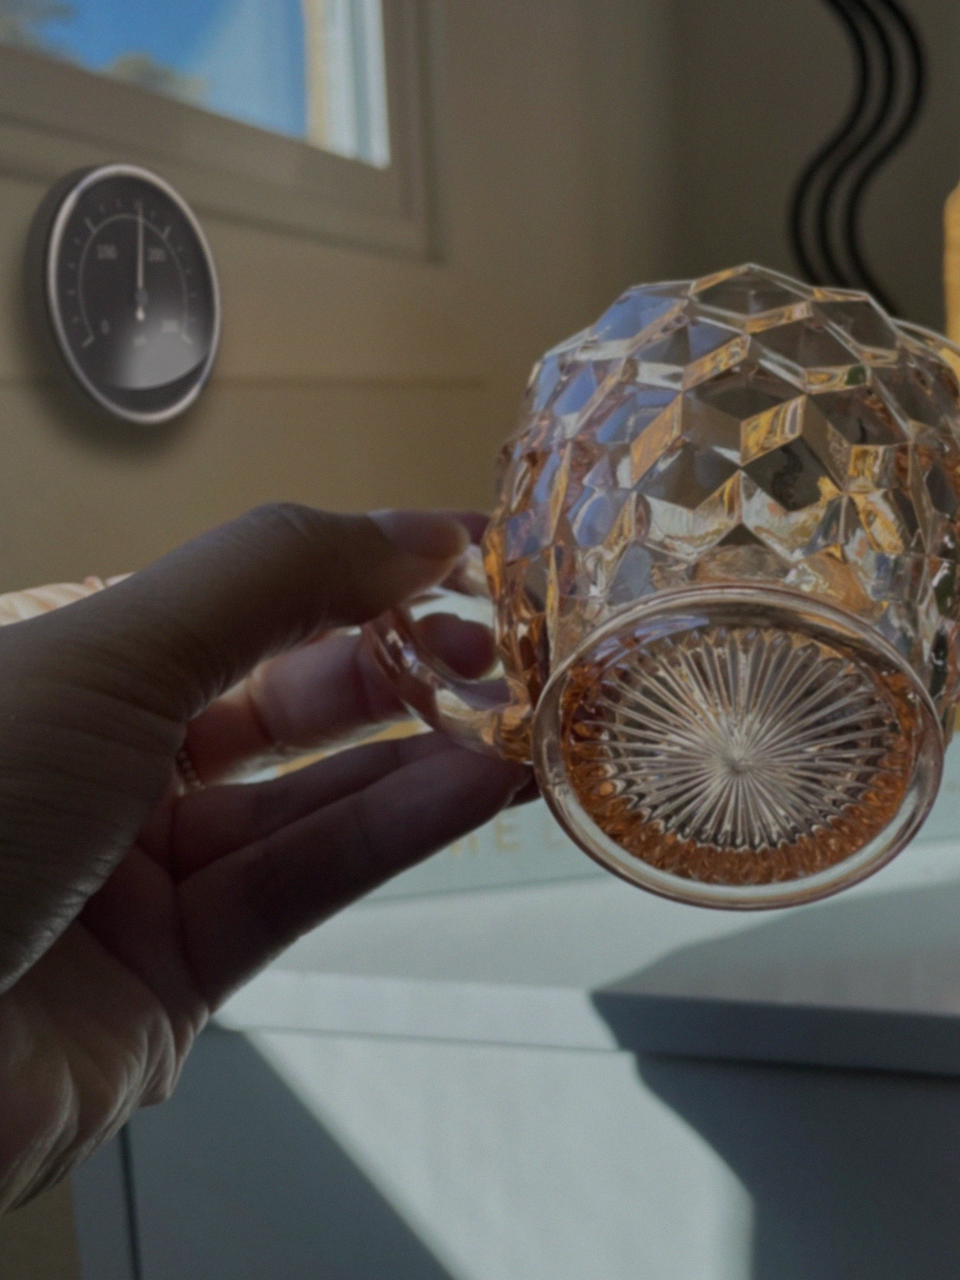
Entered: {"value": 160, "unit": "µA"}
